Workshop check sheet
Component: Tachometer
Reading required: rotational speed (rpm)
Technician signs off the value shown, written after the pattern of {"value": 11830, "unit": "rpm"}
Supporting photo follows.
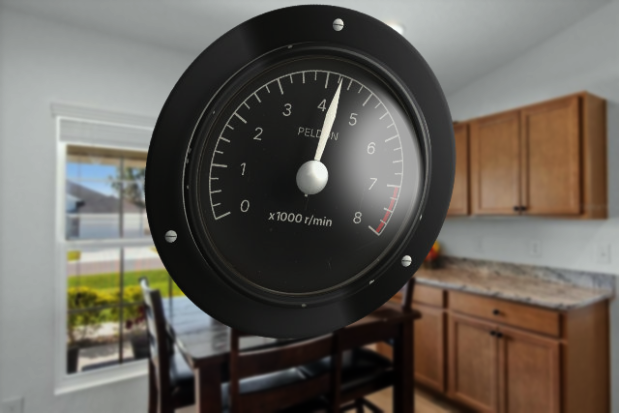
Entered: {"value": 4250, "unit": "rpm"}
